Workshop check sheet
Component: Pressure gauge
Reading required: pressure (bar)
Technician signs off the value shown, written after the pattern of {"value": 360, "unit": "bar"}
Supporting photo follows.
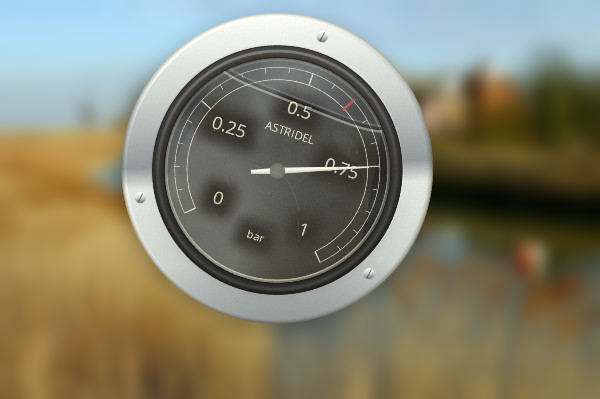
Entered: {"value": 0.75, "unit": "bar"}
